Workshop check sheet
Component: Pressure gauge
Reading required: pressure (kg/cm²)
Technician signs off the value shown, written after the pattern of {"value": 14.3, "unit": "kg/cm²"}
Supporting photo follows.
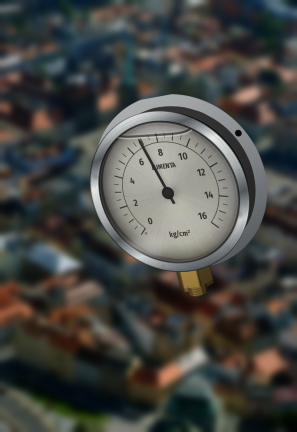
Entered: {"value": 7, "unit": "kg/cm²"}
